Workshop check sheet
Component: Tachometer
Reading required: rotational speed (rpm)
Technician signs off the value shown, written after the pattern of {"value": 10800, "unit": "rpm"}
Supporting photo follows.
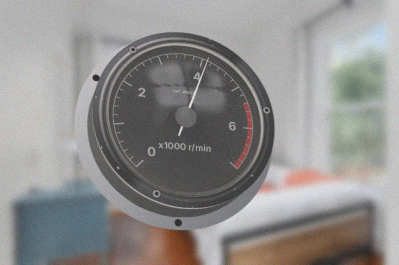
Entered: {"value": 4100, "unit": "rpm"}
